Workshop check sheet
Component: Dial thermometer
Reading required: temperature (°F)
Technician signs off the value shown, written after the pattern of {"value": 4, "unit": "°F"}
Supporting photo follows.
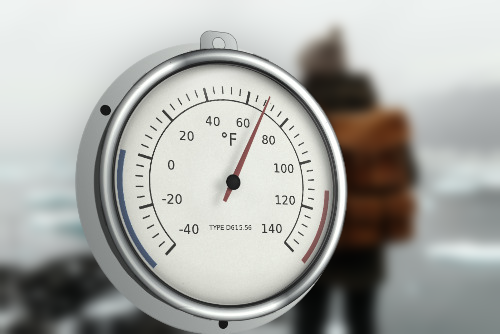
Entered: {"value": 68, "unit": "°F"}
